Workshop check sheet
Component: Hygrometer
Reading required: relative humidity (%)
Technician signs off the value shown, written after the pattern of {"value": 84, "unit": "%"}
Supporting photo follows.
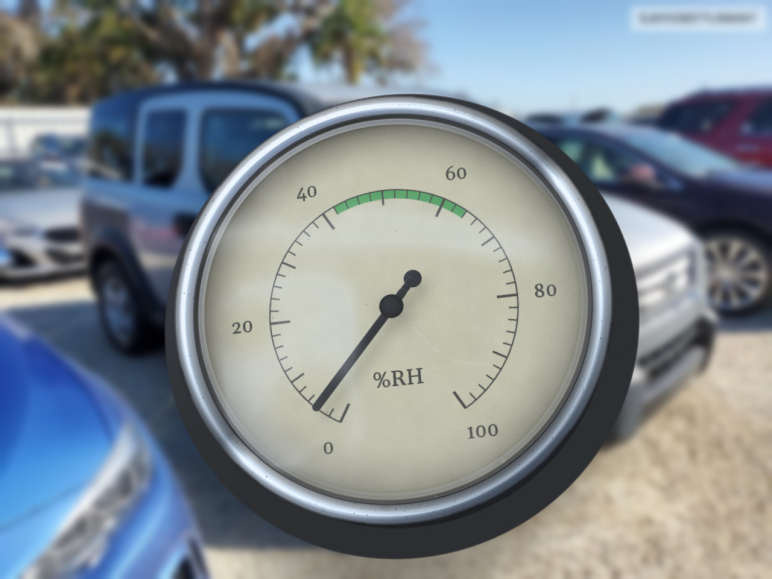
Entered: {"value": 4, "unit": "%"}
